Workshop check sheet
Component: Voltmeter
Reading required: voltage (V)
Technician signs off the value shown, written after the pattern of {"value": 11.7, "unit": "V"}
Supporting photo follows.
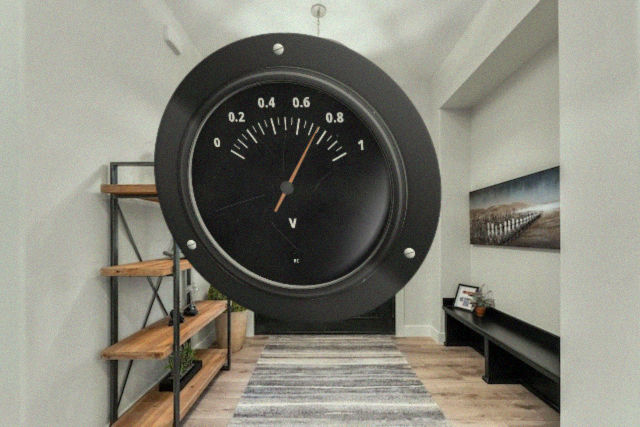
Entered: {"value": 0.75, "unit": "V"}
